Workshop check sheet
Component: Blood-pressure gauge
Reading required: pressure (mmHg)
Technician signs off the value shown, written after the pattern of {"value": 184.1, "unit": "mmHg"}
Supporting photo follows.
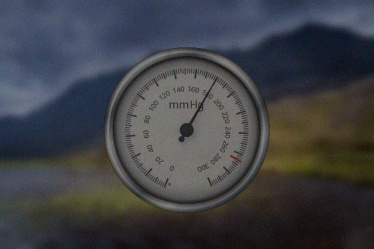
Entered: {"value": 180, "unit": "mmHg"}
